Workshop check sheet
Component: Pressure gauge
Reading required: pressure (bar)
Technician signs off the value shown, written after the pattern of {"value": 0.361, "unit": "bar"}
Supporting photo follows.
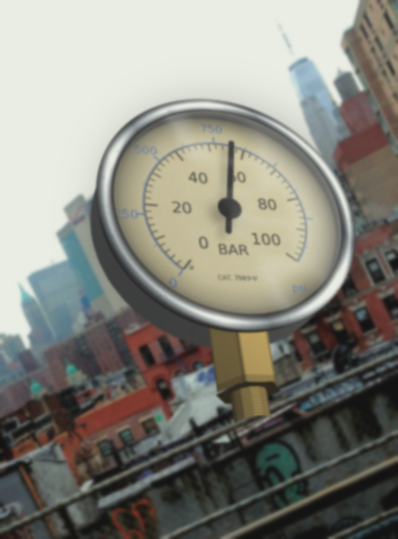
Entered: {"value": 56, "unit": "bar"}
